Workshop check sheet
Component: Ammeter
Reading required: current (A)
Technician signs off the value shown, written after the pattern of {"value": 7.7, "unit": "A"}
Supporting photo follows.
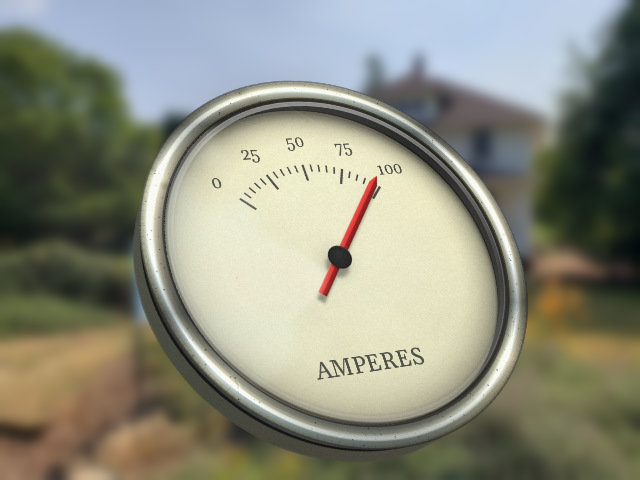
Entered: {"value": 95, "unit": "A"}
